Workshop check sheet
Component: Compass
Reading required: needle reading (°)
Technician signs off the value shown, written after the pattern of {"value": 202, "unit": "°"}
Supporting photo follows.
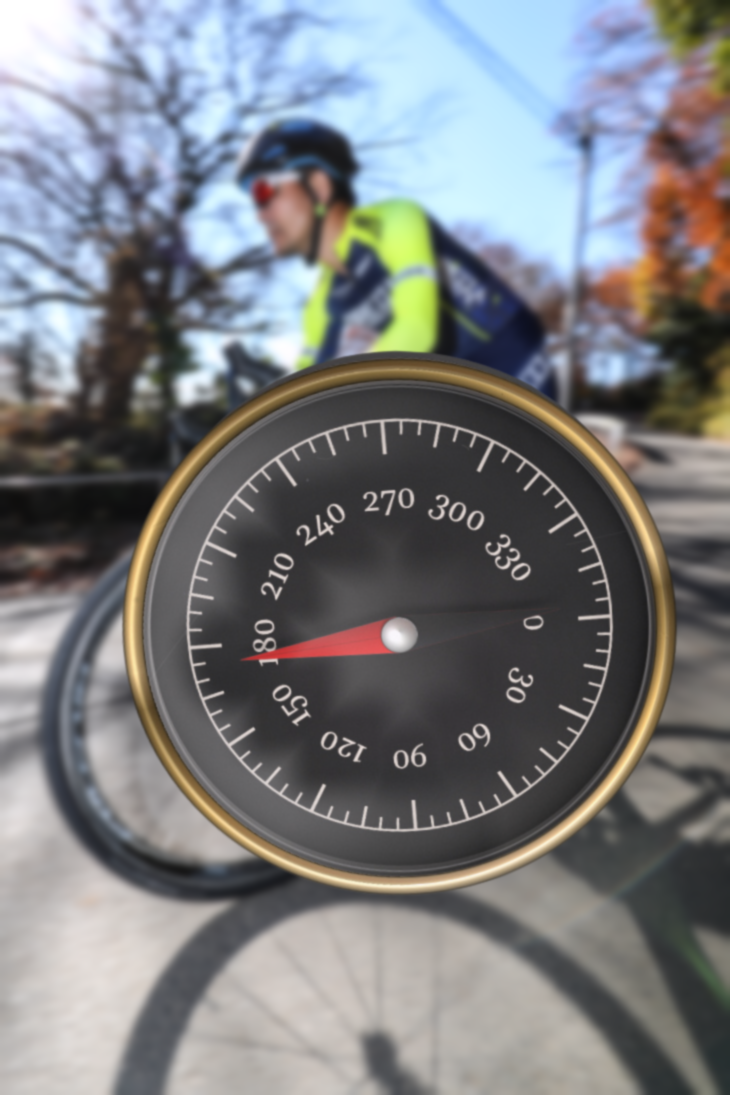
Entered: {"value": 175, "unit": "°"}
